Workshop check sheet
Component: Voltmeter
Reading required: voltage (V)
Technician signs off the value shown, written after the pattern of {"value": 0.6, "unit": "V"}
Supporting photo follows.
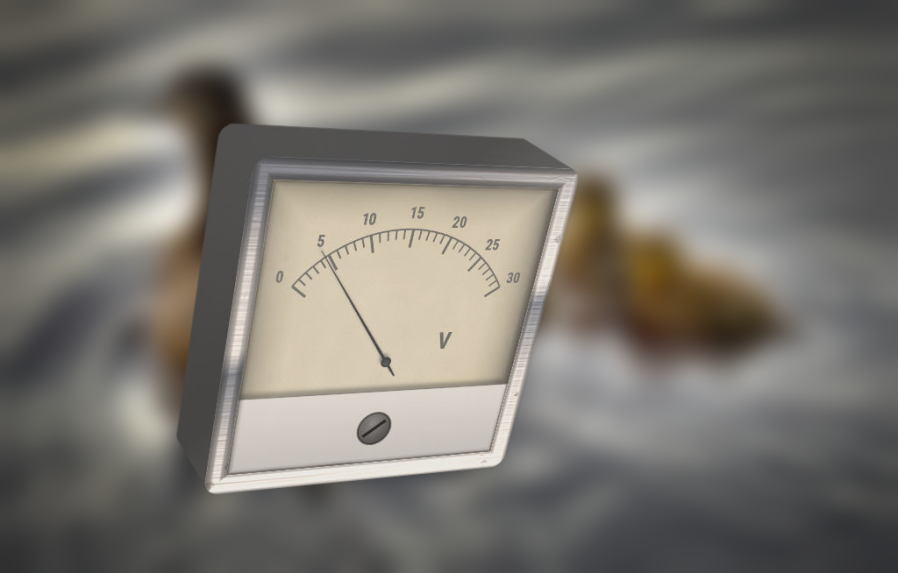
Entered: {"value": 4.5, "unit": "V"}
